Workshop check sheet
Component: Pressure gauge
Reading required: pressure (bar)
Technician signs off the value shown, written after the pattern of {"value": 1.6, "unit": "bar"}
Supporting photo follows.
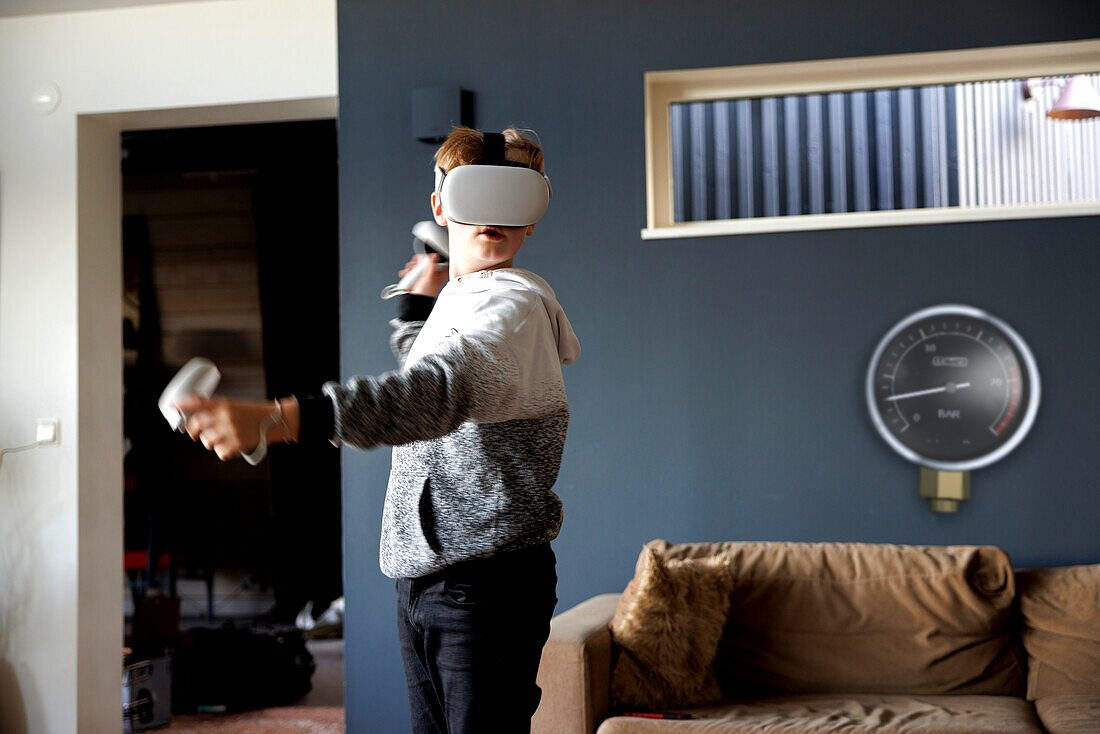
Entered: {"value": 3, "unit": "bar"}
